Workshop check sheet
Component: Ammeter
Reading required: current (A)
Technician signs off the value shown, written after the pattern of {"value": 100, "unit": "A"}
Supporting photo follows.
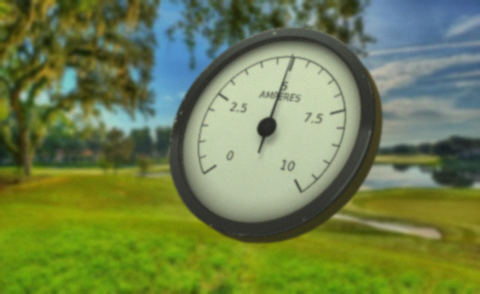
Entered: {"value": 5, "unit": "A"}
